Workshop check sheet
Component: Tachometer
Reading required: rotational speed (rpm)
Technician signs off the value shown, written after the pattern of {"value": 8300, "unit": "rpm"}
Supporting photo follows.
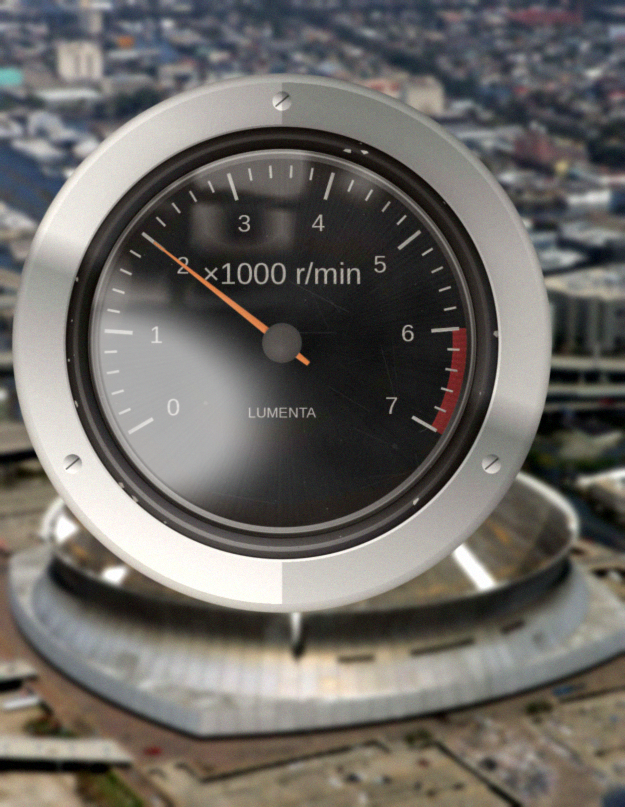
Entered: {"value": 2000, "unit": "rpm"}
